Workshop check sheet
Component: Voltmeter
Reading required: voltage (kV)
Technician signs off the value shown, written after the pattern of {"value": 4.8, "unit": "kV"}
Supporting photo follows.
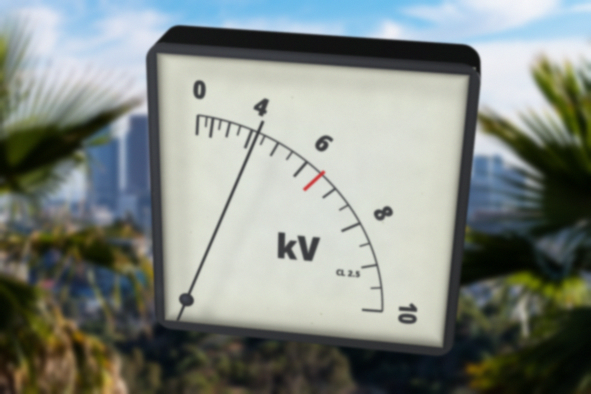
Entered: {"value": 4.25, "unit": "kV"}
